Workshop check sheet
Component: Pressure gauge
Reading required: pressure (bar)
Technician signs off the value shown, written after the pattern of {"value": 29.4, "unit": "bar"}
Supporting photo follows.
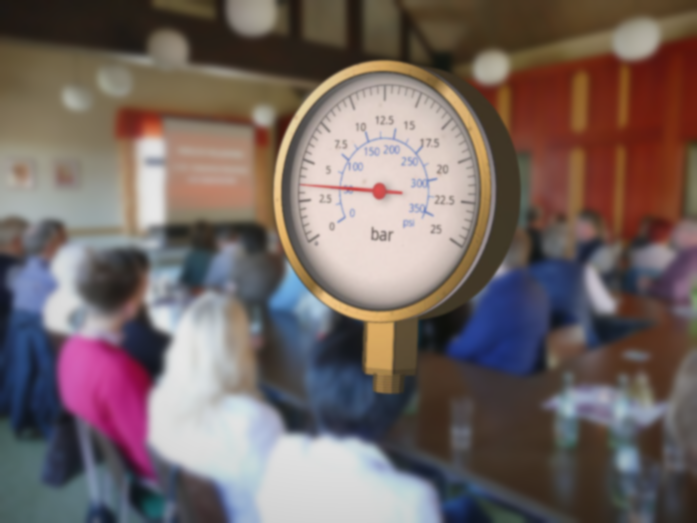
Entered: {"value": 3.5, "unit": "bar"}
